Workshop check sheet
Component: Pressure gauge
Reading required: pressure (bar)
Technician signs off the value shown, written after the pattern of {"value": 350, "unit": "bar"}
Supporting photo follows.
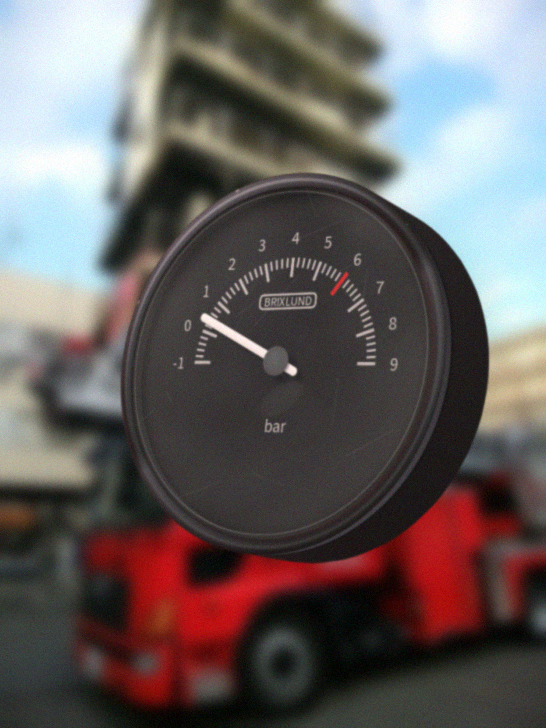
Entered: {"value": 0.4, "unit": "bar"}
